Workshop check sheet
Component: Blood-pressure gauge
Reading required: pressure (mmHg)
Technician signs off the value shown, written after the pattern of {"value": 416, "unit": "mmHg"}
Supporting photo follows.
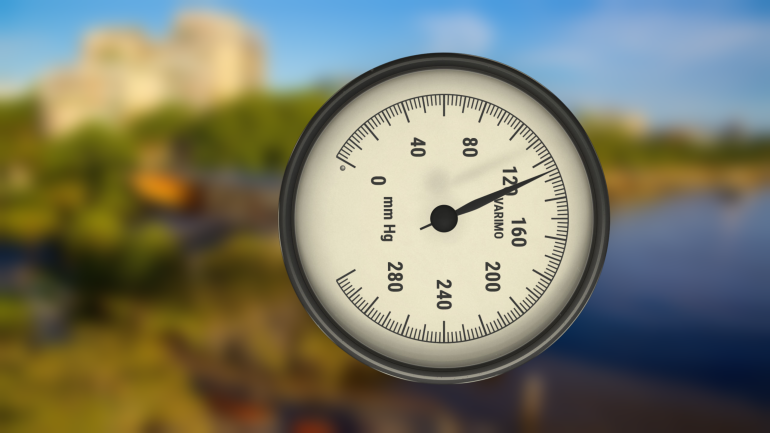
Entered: {"value": 126, "unit": "mmHg"}
